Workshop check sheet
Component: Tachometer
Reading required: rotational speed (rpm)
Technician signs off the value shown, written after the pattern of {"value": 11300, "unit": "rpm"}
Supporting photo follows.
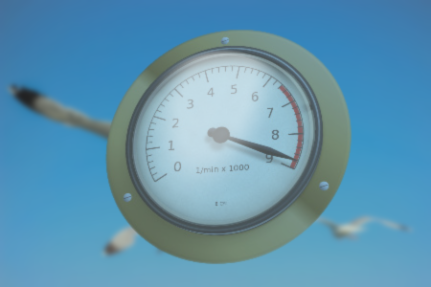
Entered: {"value": 8800, "unit": "rpm"}
